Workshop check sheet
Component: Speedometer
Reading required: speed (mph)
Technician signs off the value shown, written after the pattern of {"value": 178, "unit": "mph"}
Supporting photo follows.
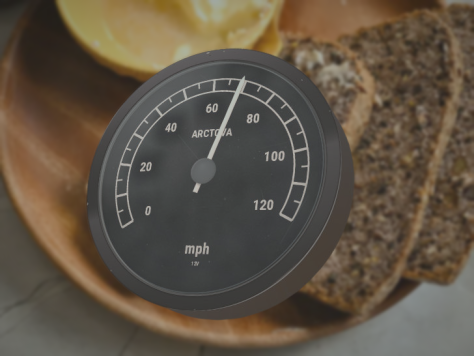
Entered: {"value": 70, "unit": "mph"}
